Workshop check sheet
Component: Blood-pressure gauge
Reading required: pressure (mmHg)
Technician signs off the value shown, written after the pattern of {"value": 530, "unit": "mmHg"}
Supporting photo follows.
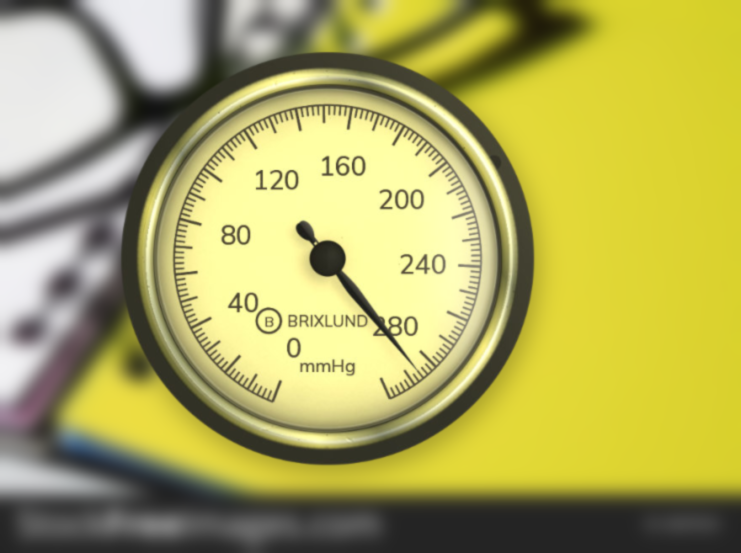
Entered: {"value": 286, "unit": "mmHg"}
